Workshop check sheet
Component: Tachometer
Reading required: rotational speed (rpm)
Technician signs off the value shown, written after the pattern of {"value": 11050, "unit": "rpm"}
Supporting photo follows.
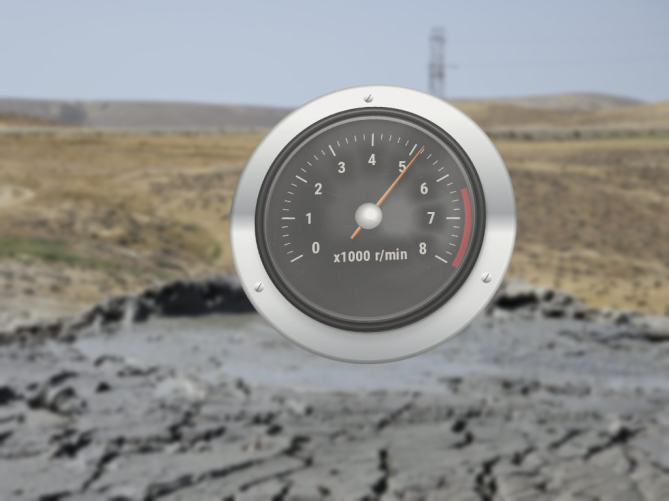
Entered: {"value": 5200, "unit": "rpm"}
